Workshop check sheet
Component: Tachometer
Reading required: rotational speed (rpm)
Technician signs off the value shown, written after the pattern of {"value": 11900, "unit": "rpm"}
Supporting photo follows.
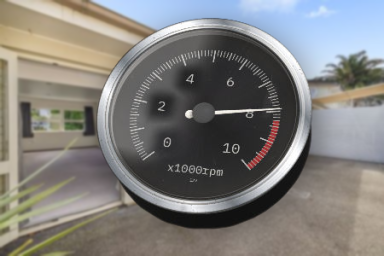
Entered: {"value": 8000, "unit": "rpm"}
